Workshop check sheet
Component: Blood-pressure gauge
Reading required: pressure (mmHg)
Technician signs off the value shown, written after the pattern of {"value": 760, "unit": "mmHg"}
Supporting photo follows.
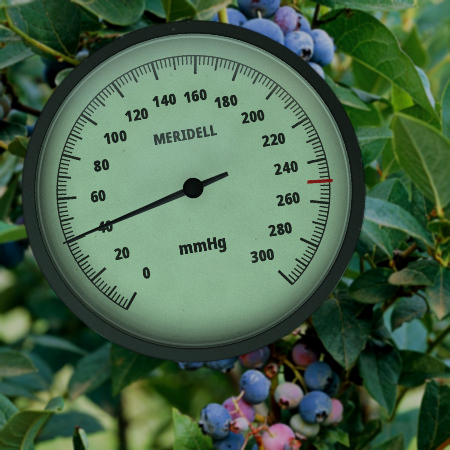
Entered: {"value": 40, "unit": "mmHg"}
